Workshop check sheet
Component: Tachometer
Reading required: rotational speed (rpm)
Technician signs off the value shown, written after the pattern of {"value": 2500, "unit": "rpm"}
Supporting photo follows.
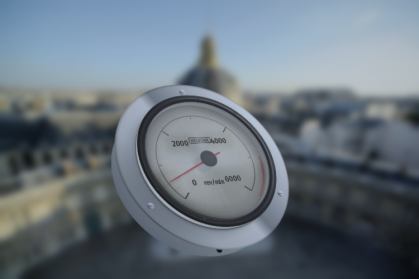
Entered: {"value": 500, "unit": "rpm"}
